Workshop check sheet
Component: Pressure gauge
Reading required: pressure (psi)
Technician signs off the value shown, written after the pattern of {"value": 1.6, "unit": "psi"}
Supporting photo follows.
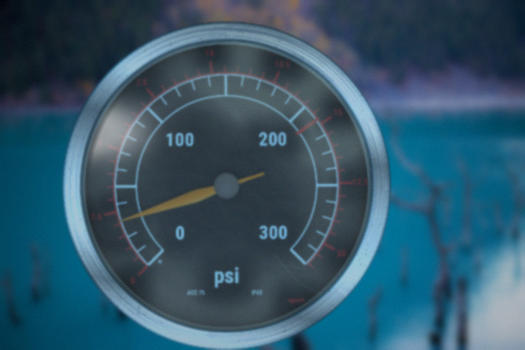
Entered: {"value": 30, "unit": "psi"}
